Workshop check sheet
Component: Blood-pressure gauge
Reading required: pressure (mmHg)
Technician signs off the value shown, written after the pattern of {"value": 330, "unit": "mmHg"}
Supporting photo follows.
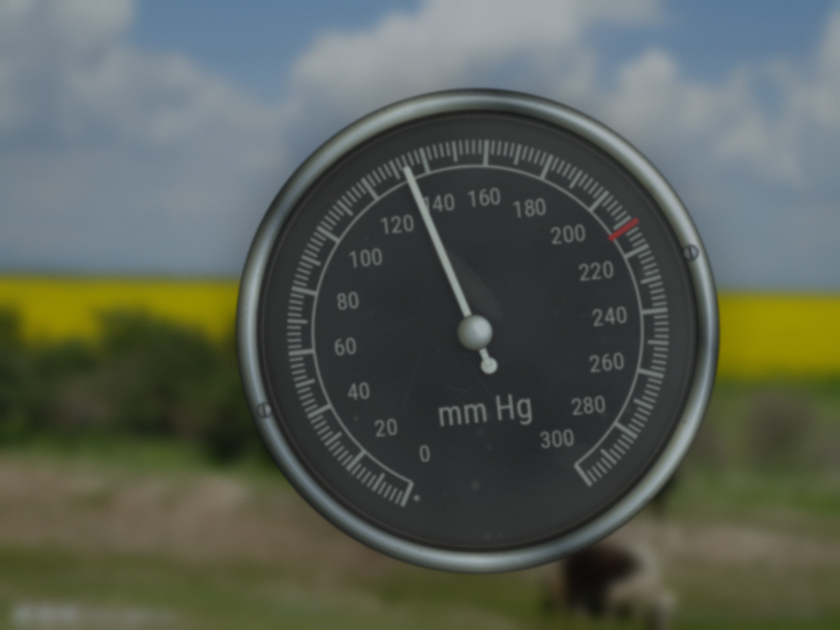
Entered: {"value": 134, "unit": "mmHg"}
